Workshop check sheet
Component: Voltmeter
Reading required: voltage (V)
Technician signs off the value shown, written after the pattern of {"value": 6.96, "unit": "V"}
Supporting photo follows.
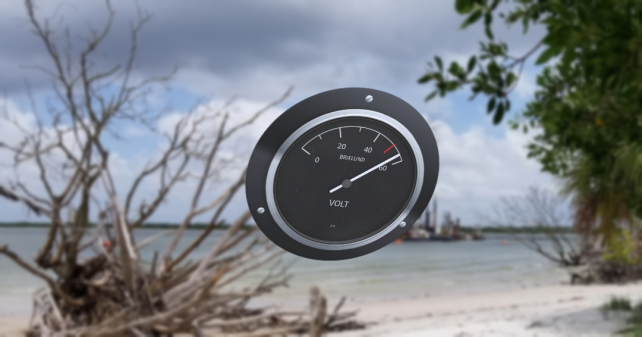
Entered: {"value": 55, "unit": "V"}
